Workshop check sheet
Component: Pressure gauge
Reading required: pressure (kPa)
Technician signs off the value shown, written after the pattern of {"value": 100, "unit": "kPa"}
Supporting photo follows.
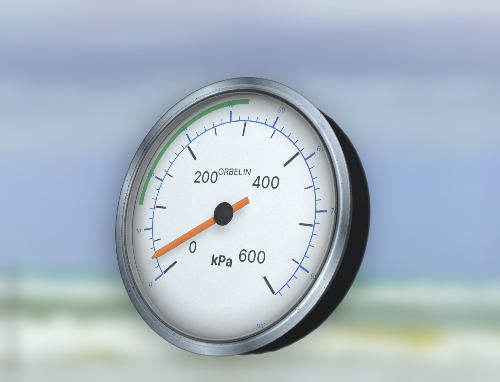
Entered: {"value": 25, "unit": "kPa"}
